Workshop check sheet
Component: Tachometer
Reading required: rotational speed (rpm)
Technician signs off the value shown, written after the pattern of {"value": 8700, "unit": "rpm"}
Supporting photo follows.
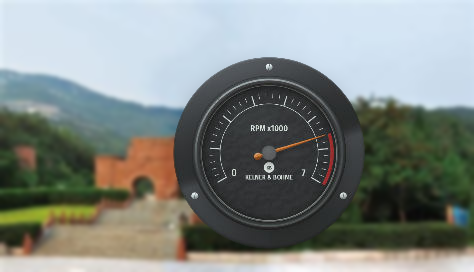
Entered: {"value": 5600, "unit": "rpm"}
